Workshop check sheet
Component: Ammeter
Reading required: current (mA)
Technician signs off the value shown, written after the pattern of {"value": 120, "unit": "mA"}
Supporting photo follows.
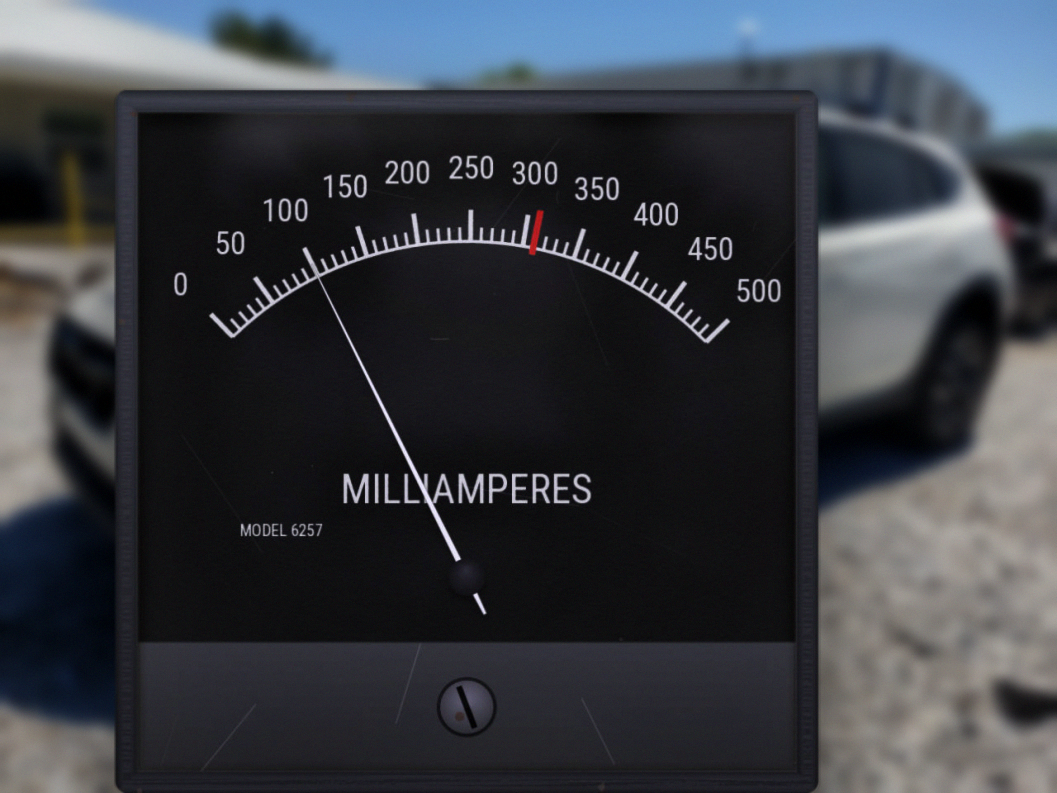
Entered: {"value": 100, "unit": "mA"}
